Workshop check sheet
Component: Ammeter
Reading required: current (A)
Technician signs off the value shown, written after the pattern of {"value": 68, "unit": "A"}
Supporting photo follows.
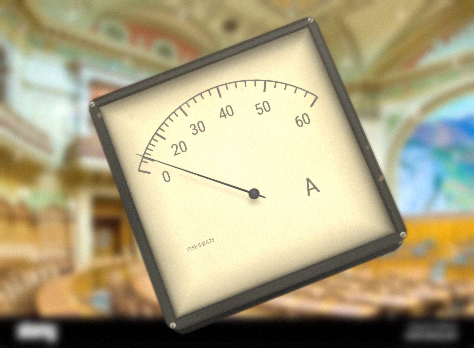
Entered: {"value": 10, "unit": "A"}
